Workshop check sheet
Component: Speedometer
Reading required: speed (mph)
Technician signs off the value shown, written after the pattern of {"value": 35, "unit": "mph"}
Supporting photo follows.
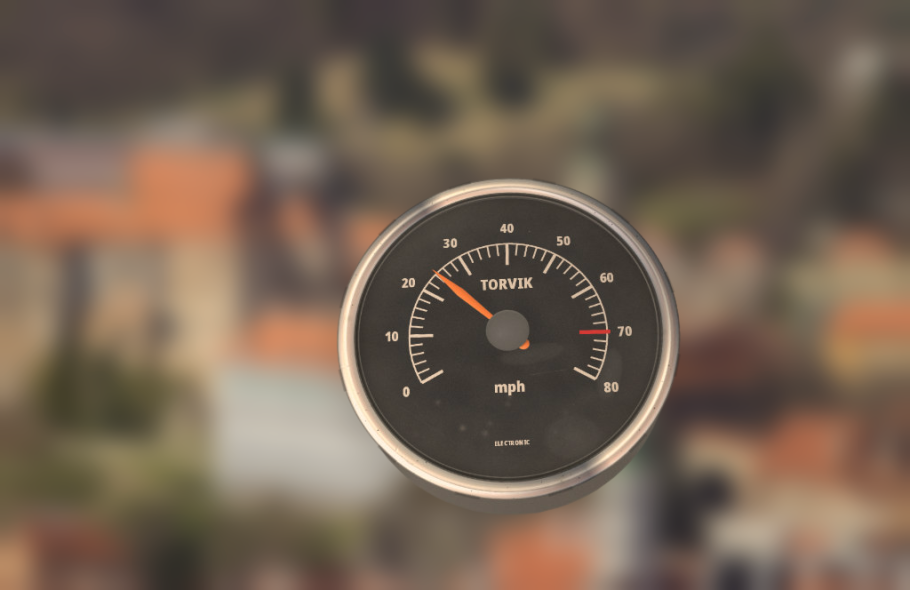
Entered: {"value": 24, "unit": "mph"}
